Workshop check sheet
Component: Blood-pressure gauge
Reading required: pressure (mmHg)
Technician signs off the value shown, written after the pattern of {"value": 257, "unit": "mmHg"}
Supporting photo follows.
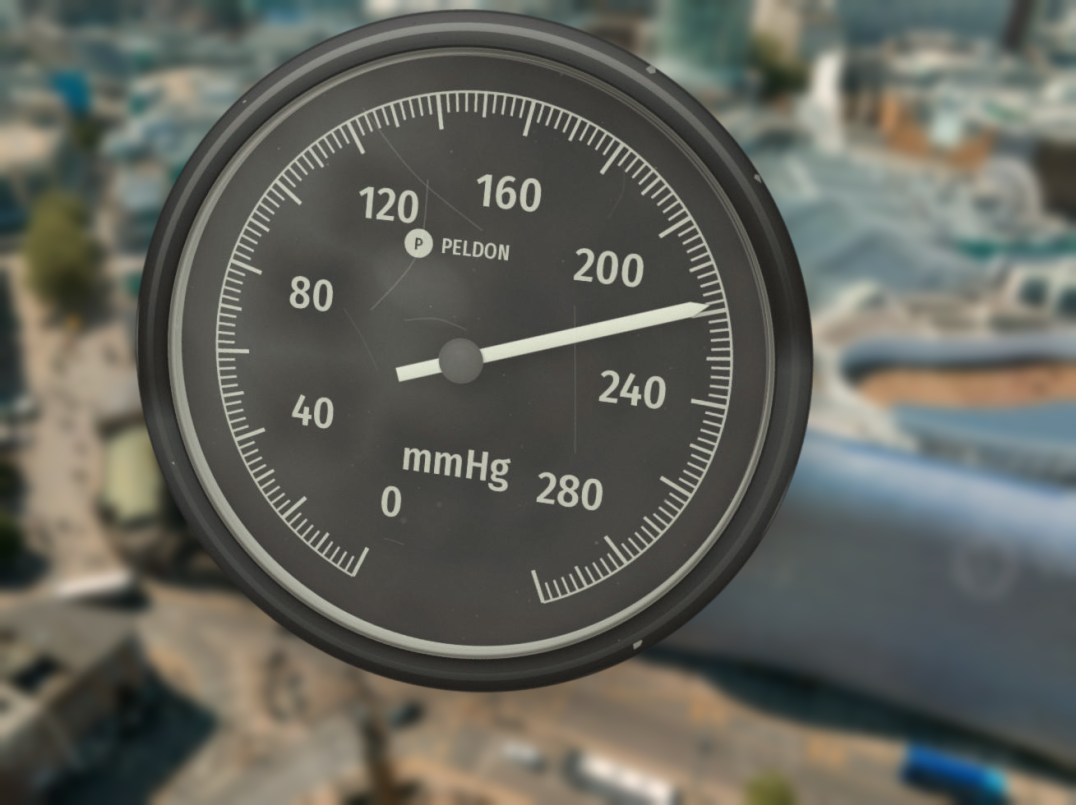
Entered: {"value": 218, "unit": "mmHg"}
